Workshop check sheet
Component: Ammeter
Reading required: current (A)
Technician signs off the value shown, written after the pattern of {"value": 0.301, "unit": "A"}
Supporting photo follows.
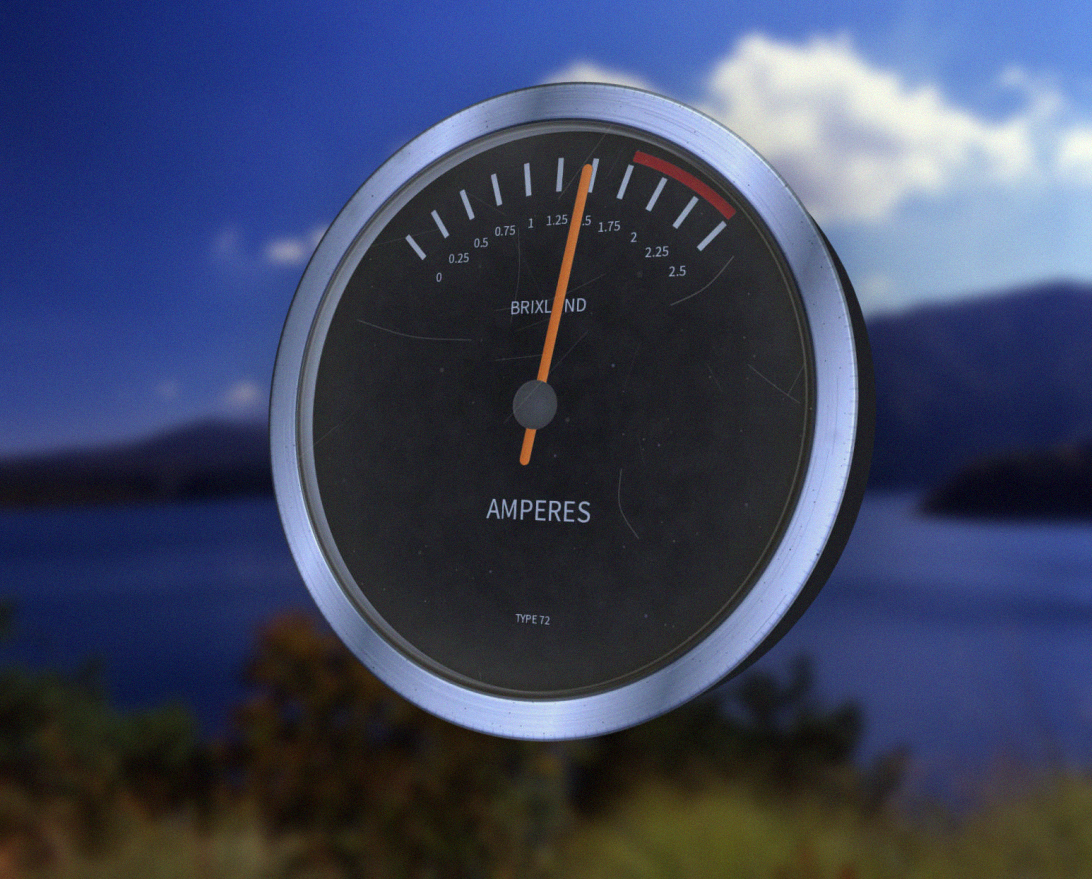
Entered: {"value": 1.5, "unit": "A"}
